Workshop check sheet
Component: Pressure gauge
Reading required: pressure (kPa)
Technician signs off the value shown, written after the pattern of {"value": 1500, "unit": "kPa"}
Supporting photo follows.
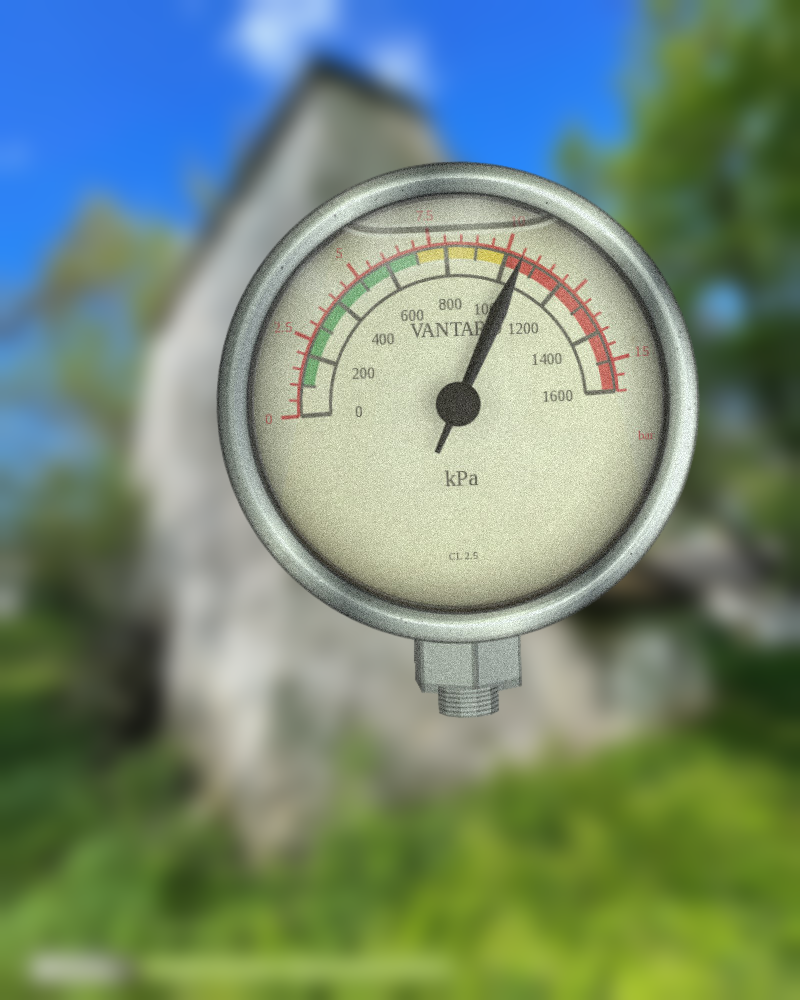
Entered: {"value": 1050, "unit": "kPa"}
